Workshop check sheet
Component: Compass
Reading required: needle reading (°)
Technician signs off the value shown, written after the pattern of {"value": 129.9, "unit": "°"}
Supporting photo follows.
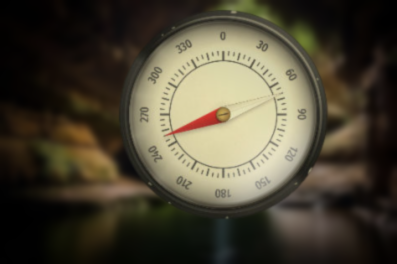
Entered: {"value": 250, "unit": "°"}
